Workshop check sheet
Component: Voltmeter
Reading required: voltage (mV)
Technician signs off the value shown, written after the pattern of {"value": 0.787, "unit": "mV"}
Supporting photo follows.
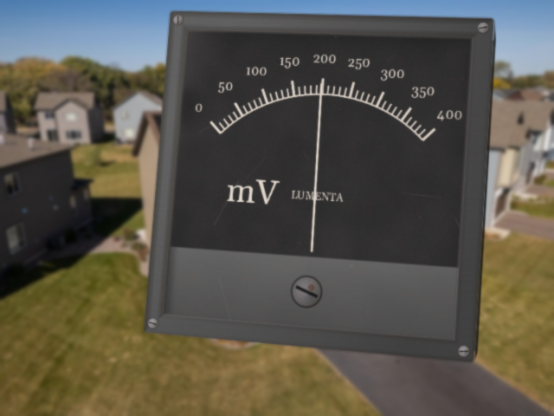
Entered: {"value": 200, "unit": "mV"}
